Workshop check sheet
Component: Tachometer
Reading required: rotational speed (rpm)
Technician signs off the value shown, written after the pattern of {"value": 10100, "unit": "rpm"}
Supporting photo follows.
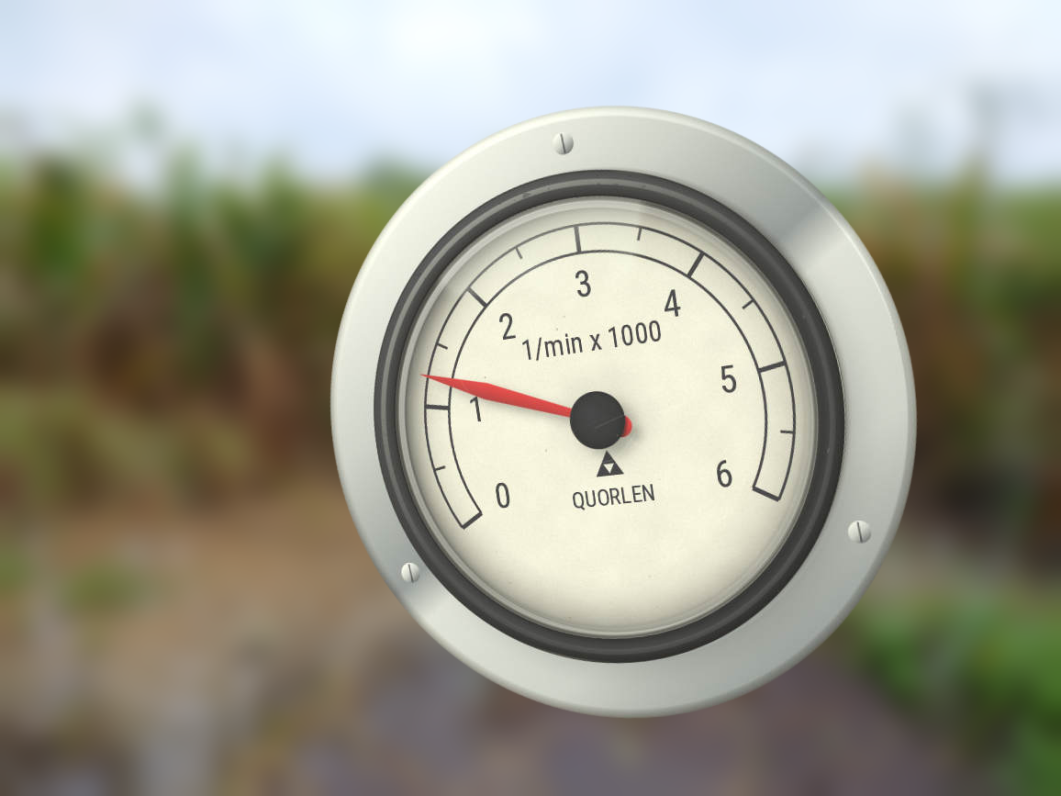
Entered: {"value": 1250, "unit": "rpm"}
